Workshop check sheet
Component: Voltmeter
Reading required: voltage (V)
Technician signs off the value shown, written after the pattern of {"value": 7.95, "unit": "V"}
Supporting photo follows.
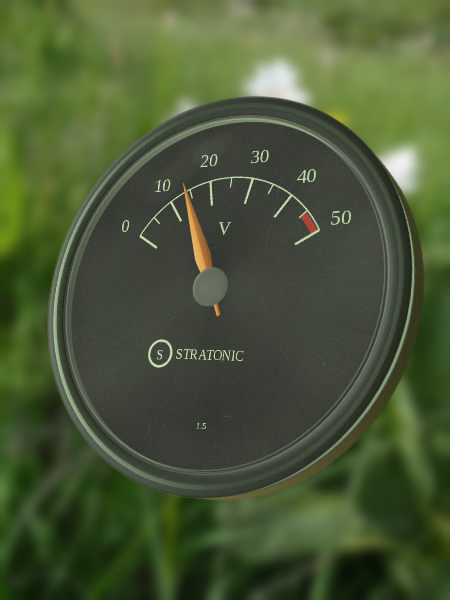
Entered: {"value": 15, "unit": "V"}
